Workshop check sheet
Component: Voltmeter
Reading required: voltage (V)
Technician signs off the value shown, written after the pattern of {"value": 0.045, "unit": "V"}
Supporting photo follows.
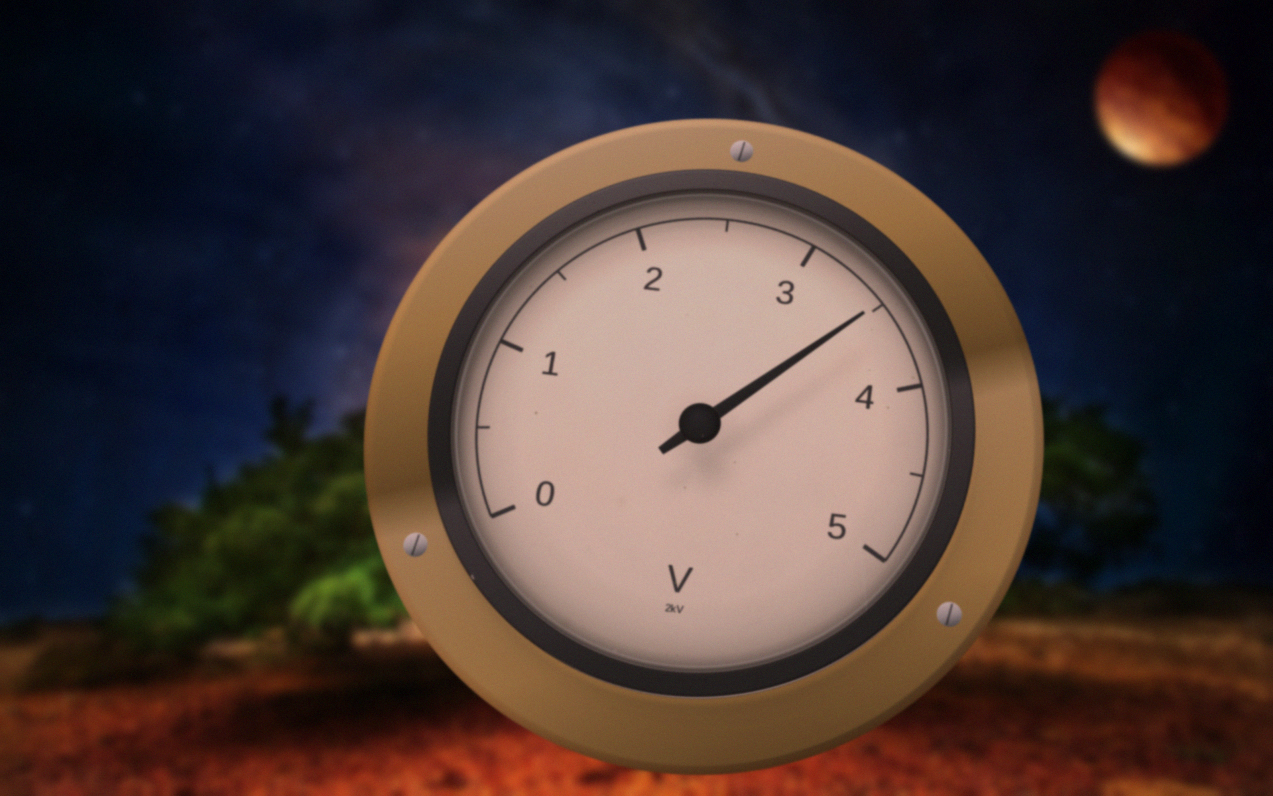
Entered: {"value": 3.5, "unit": "V"}
